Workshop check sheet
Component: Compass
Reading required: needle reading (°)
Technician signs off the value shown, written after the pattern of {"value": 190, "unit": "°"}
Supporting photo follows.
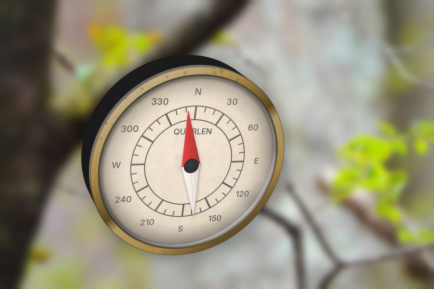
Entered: {"value": 350, "unit": "°"}
